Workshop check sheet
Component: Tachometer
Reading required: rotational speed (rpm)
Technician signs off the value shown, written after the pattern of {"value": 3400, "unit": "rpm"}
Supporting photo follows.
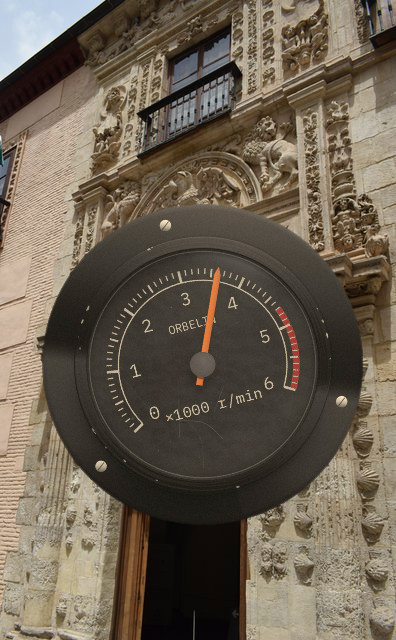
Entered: {"value": 3600, "unit": "rpm"}
